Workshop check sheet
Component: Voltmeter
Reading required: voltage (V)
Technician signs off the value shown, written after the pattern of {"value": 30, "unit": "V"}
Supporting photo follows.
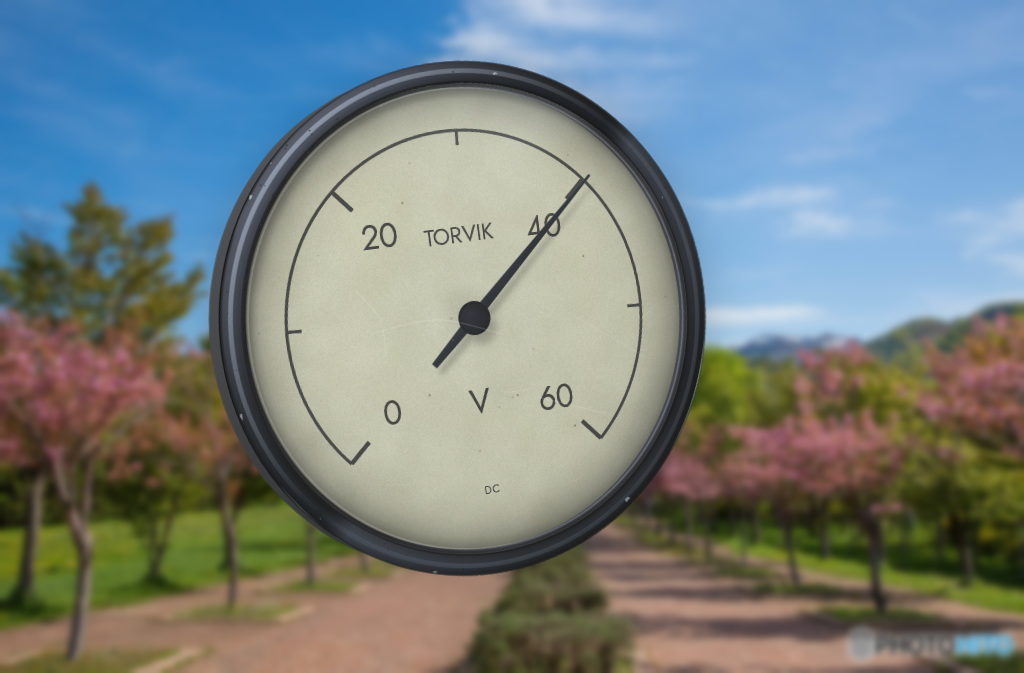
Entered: {"value": 40, "unit": "V"}
